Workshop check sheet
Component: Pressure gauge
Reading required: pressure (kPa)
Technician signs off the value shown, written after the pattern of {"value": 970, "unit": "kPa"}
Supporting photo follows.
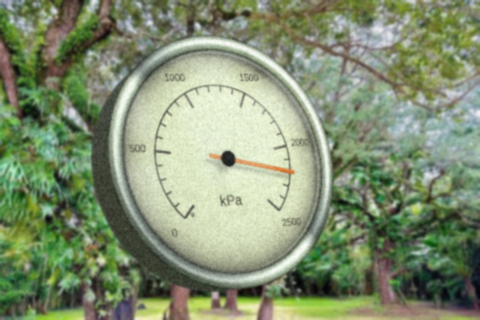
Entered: {"value": 2200, "unit": "kPa"}
